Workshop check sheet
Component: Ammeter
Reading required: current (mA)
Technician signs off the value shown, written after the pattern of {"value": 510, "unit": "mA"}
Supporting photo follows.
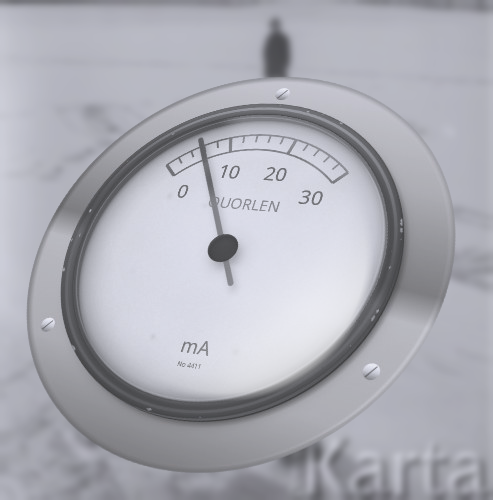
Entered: {"value": 6, "unit": "mA"}
